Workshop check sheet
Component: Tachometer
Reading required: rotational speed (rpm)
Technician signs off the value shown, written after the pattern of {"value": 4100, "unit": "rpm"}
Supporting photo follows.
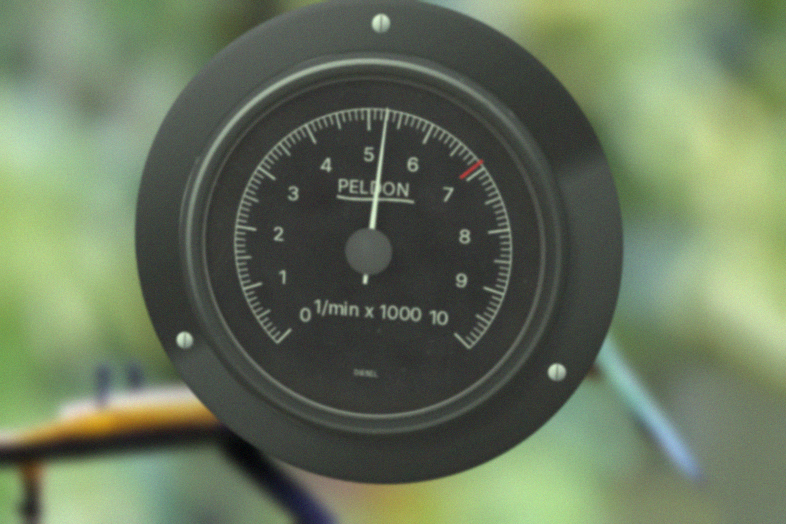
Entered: {"value": 5300, "unit": "rpm"}
